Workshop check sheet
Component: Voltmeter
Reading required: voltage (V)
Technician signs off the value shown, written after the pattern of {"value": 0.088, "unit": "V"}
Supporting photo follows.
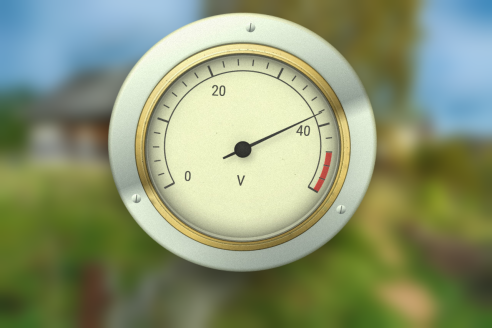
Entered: {"value": 38, "unit": "V"}
